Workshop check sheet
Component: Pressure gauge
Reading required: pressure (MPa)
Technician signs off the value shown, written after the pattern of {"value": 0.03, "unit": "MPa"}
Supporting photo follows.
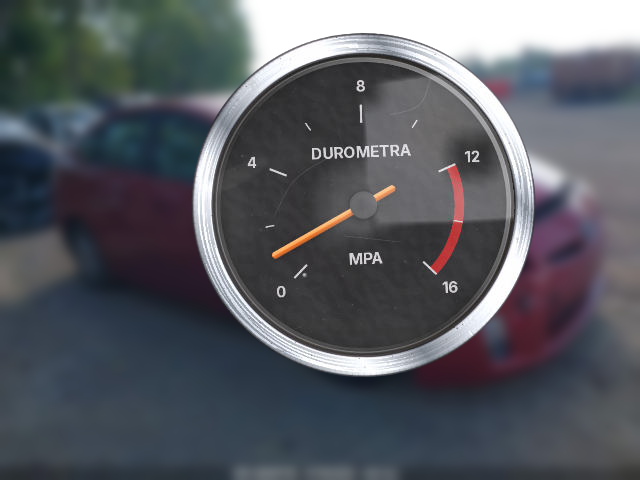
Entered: {"value": 1, "unit": "MPa"}
